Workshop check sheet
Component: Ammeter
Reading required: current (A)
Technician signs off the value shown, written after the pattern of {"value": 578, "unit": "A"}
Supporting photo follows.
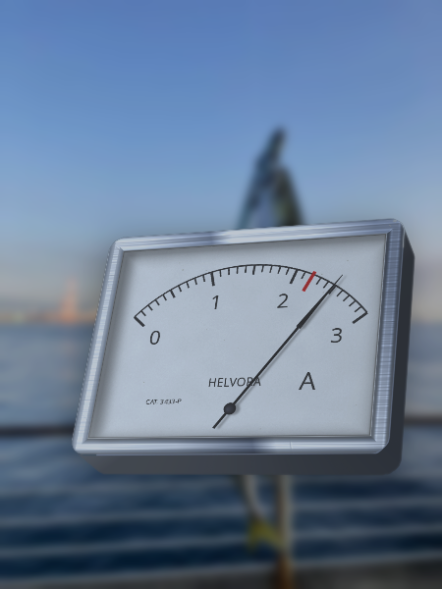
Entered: {"value": 2.5, "unit": "A"}
